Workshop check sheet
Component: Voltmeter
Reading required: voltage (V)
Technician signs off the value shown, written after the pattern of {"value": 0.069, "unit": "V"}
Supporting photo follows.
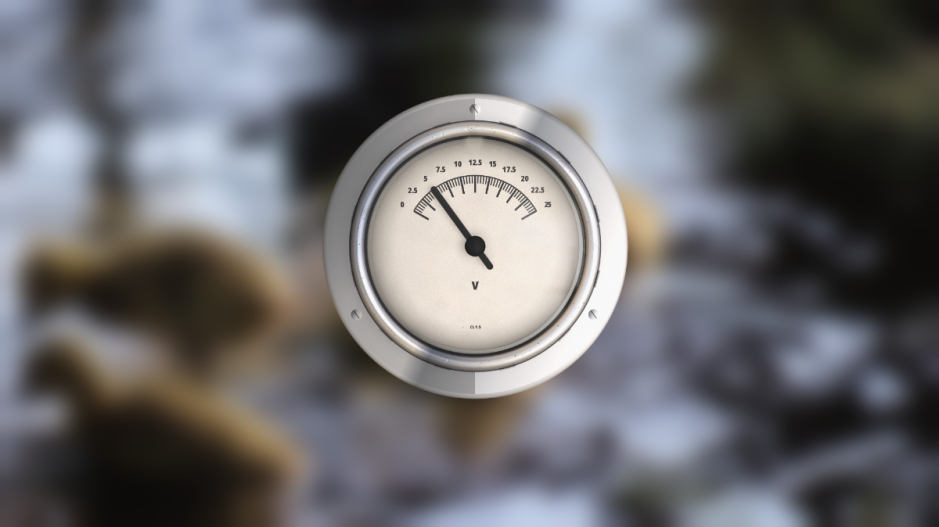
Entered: {"value": 5, "unit": "V"}
